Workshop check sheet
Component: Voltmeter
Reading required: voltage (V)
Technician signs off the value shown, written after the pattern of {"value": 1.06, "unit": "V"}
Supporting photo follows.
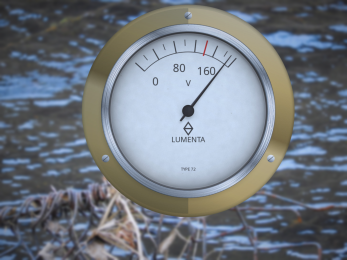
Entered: {"value": 190, "unit": "V"}
